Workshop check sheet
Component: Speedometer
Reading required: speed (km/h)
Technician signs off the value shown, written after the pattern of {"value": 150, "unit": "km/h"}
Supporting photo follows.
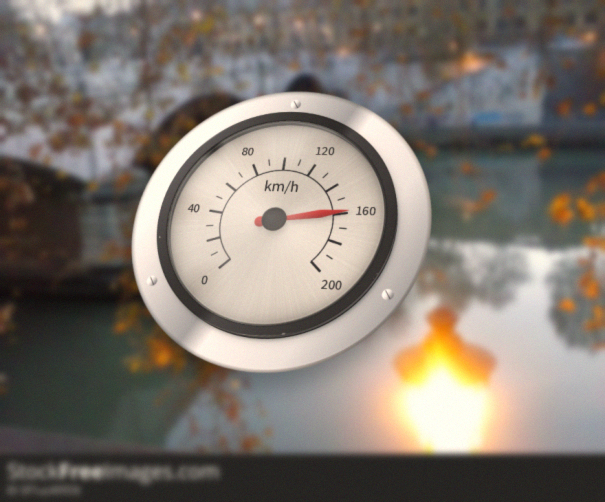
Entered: {"value": 160, "unit": "km/h"}
